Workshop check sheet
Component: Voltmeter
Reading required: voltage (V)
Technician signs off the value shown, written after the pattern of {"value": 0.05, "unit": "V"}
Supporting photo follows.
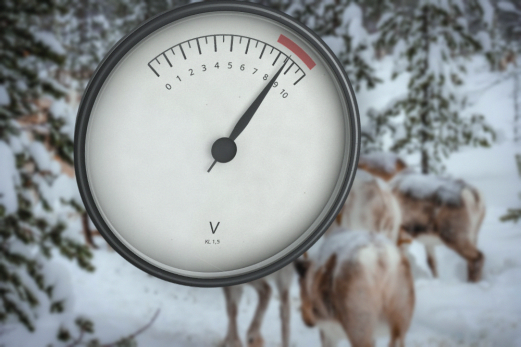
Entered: {"value": 8.5, "unit": "V"}
